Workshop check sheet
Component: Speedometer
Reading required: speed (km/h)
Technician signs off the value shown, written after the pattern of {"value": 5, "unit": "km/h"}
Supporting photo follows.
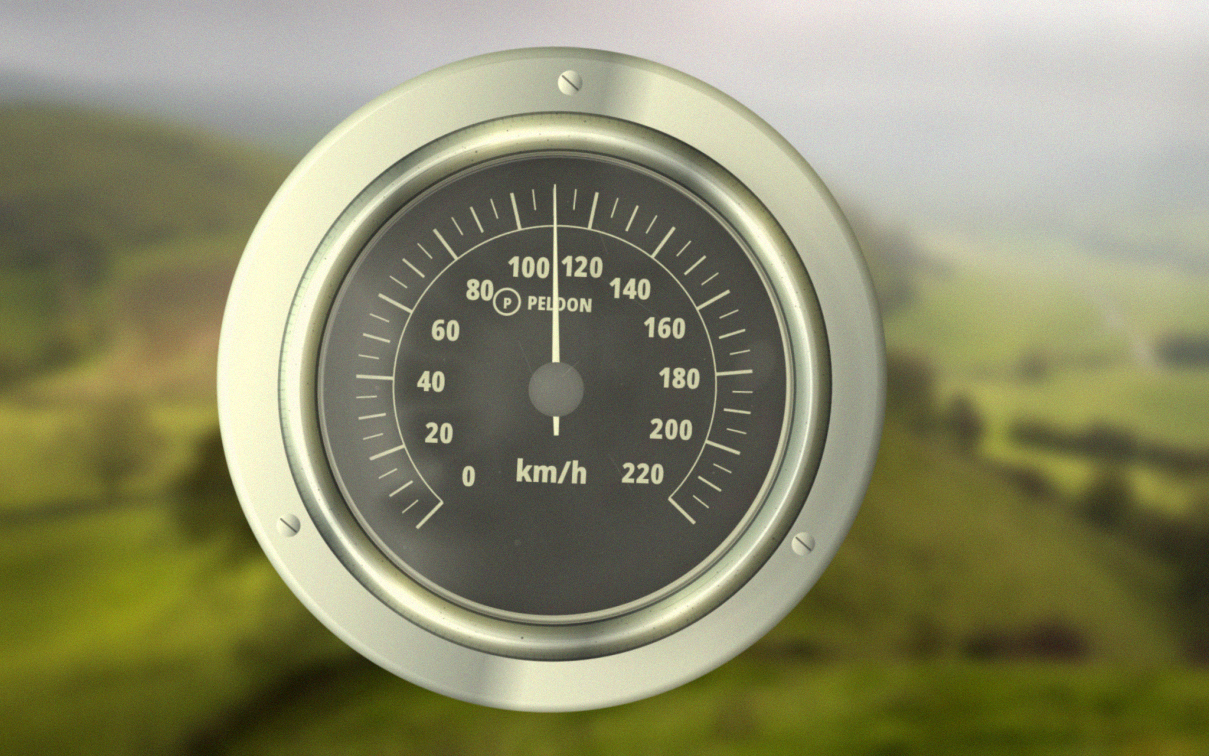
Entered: {"value": 110, "unit": "km/h"}
